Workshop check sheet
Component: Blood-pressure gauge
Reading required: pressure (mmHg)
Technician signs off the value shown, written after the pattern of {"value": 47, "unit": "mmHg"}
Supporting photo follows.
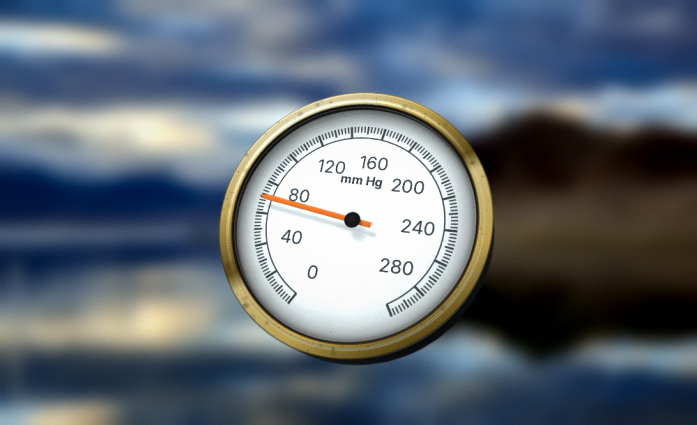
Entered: {"value": 70, "unit": "mmHg"}
